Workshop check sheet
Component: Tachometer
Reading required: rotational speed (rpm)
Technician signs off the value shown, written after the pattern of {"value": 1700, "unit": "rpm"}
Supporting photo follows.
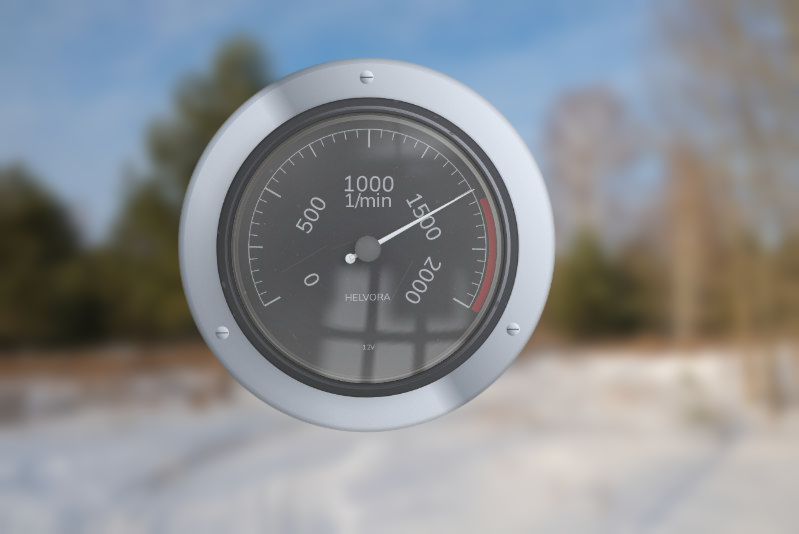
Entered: {"value": 1500, "unit": "rpm"}
